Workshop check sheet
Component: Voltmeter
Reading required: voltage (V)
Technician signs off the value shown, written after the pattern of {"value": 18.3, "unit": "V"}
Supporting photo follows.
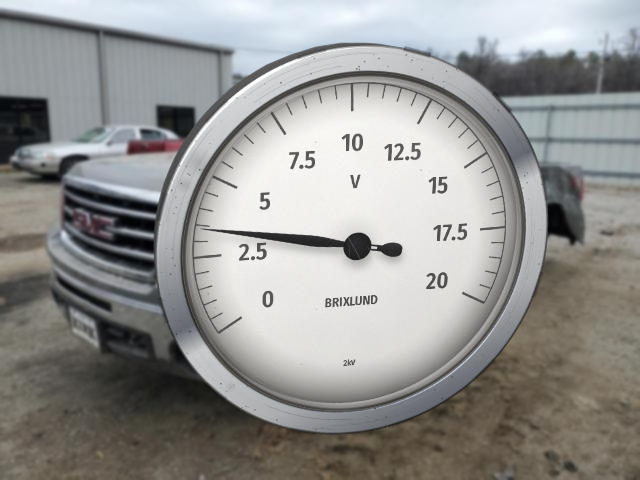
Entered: {"value": 3.5, "unit": "V"}
